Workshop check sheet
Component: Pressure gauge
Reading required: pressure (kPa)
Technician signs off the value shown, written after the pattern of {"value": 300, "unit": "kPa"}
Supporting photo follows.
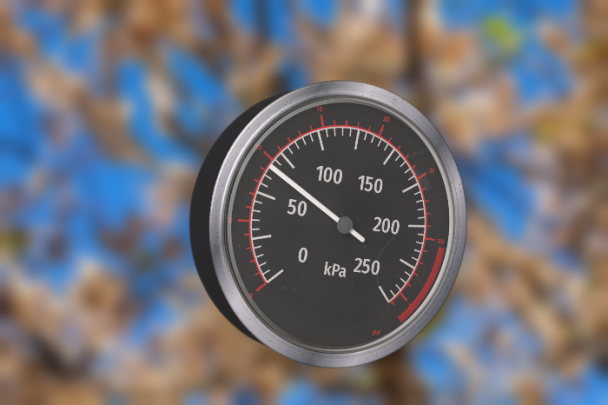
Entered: {"value": 65, "unit": "kPa"}
